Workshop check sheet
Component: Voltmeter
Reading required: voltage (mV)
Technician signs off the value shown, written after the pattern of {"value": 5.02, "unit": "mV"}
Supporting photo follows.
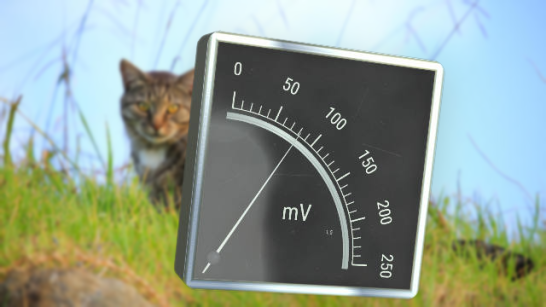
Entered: {"value": 80, "unit": "mV"}
